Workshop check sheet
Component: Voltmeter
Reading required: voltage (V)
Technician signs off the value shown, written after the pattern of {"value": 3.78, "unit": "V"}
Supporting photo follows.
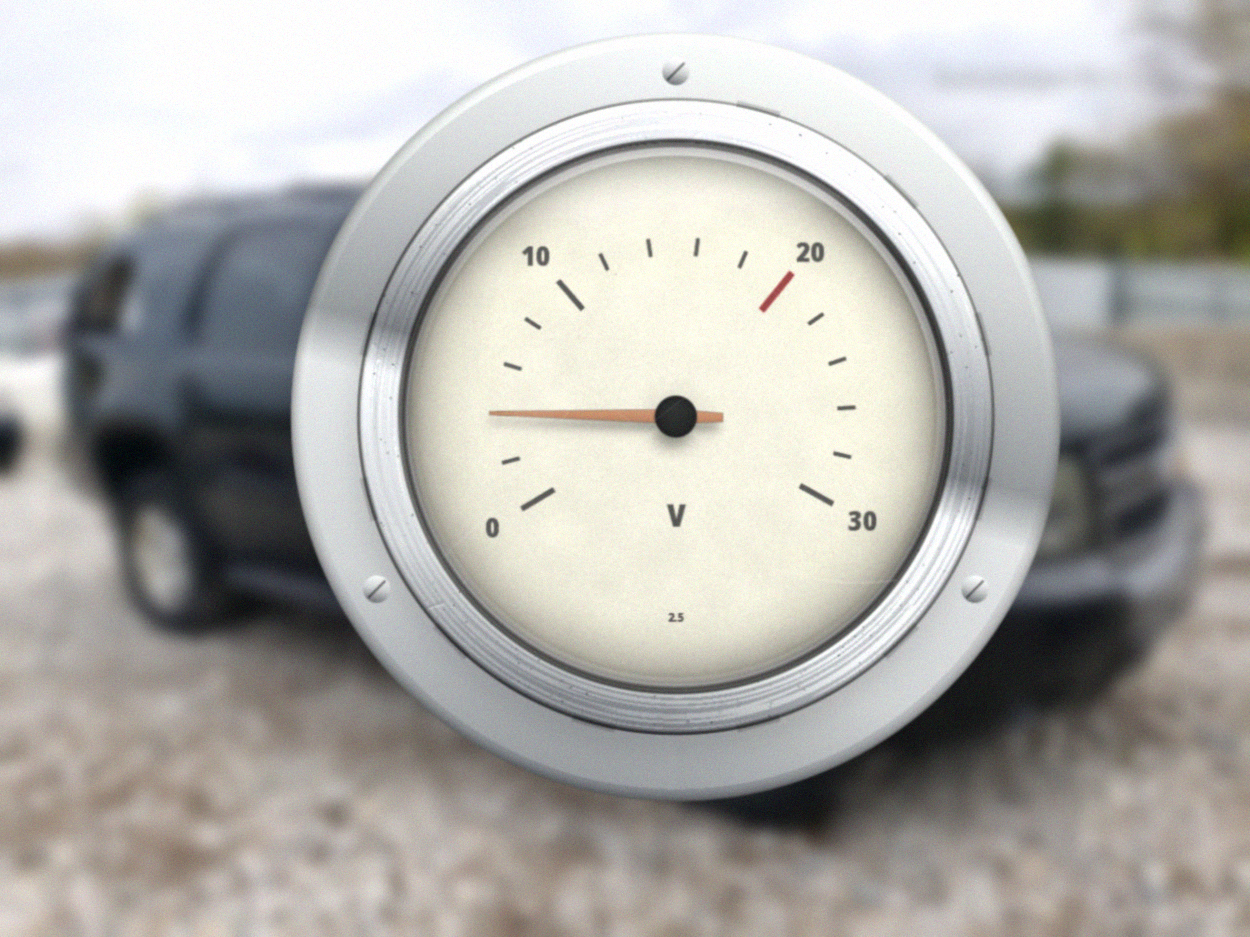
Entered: {"value": 4, "unit": "V"}
